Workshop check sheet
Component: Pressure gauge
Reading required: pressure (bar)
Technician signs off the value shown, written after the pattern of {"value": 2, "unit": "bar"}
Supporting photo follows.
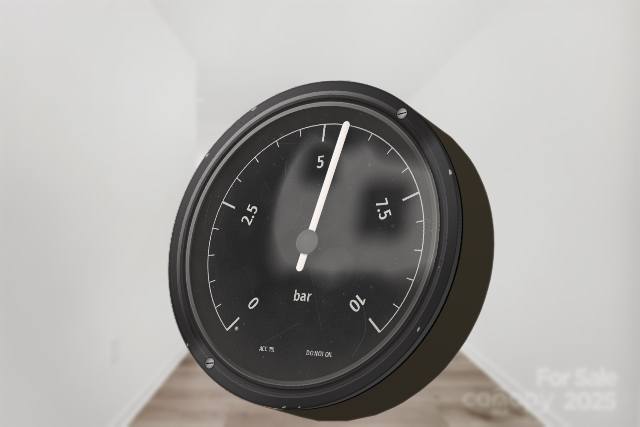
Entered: {"value": 5.5, "unit": "bar"}
